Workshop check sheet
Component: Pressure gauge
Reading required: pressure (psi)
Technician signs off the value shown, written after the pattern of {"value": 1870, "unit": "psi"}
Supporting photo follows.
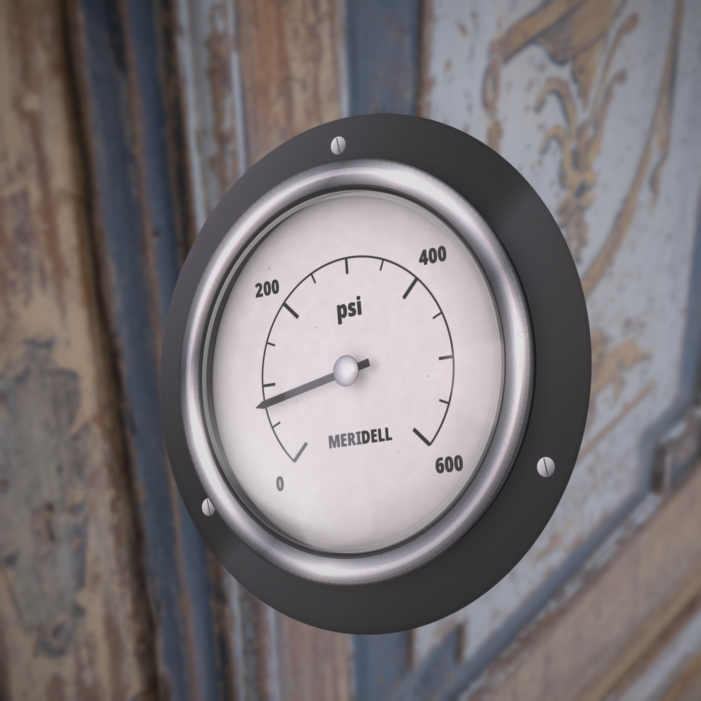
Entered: {"value": 75, "unit": "psi"}
